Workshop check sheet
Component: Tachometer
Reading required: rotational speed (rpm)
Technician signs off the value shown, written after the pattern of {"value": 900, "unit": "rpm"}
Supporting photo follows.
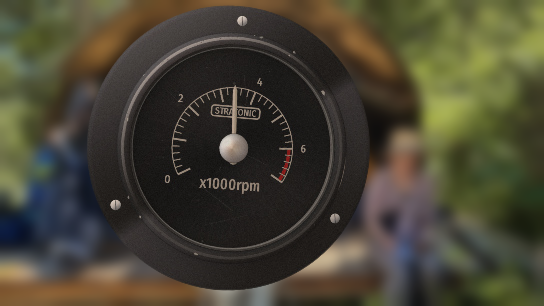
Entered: {"value": 3400, "unit": "rpm"}
